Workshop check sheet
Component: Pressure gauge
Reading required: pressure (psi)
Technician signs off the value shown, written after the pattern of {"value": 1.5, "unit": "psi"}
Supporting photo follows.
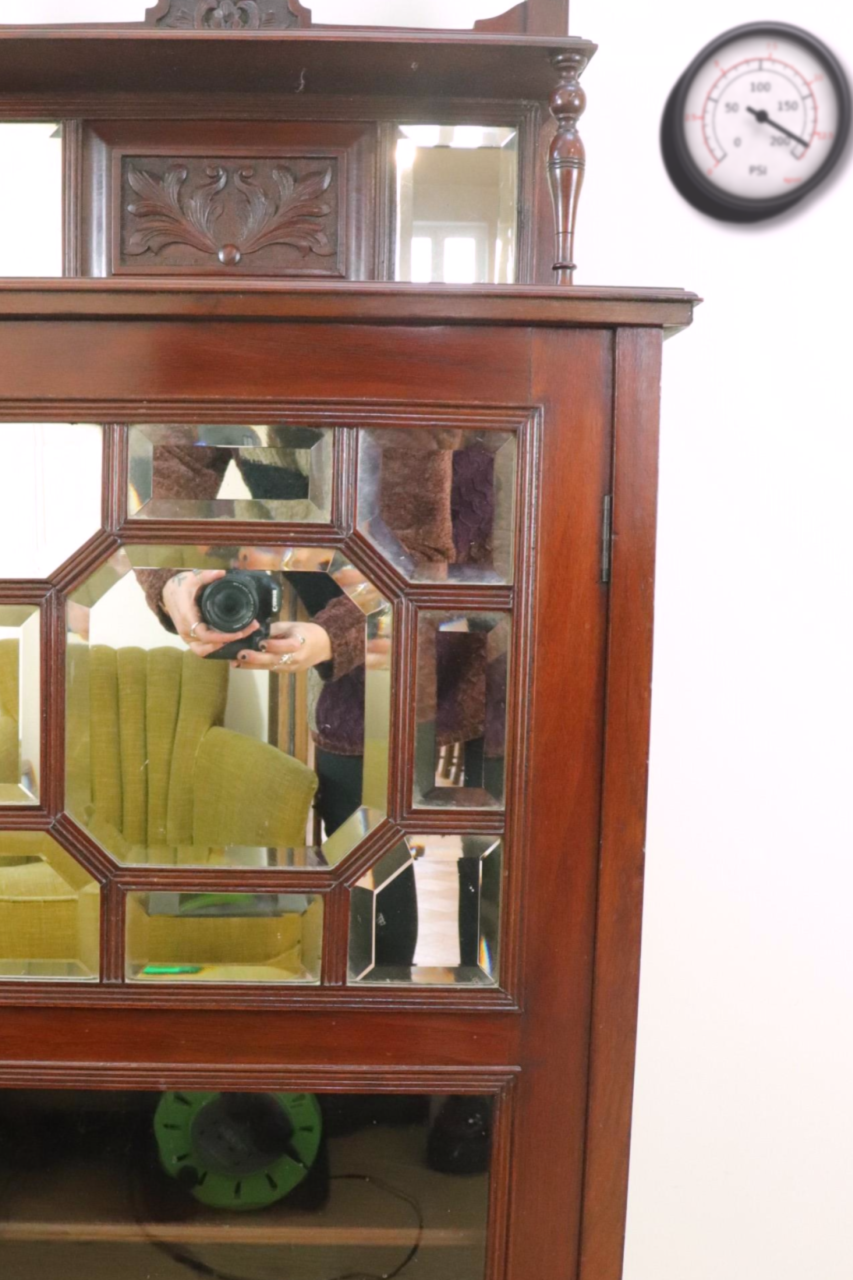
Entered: {"value": 190, "unit": "psi"}
